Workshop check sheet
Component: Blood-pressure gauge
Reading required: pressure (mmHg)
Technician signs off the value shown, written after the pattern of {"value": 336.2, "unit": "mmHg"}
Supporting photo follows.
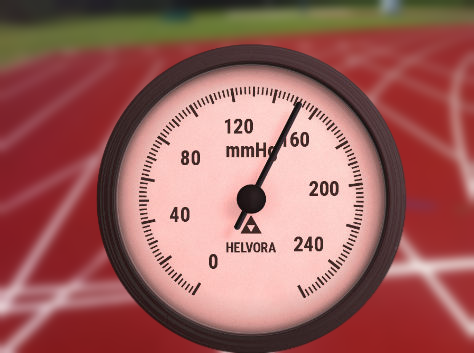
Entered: {"value": 152, "unit": "mmHg"}
